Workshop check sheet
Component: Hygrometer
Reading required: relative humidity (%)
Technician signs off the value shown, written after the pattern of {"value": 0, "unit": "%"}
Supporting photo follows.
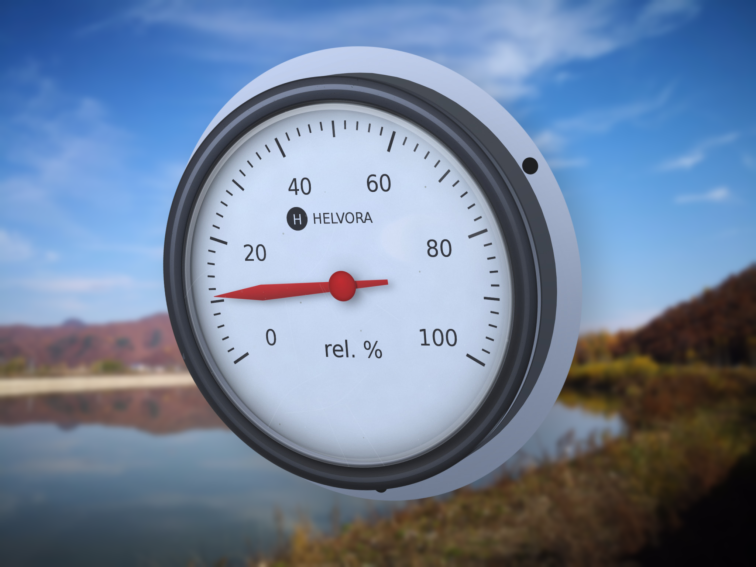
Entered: {"value": 11, "unit": "%"}
